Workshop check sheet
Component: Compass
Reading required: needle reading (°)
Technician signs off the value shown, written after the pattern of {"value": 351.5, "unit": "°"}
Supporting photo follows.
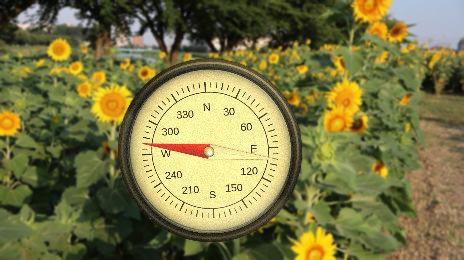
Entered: {"value": 280, "unit": "°"}
